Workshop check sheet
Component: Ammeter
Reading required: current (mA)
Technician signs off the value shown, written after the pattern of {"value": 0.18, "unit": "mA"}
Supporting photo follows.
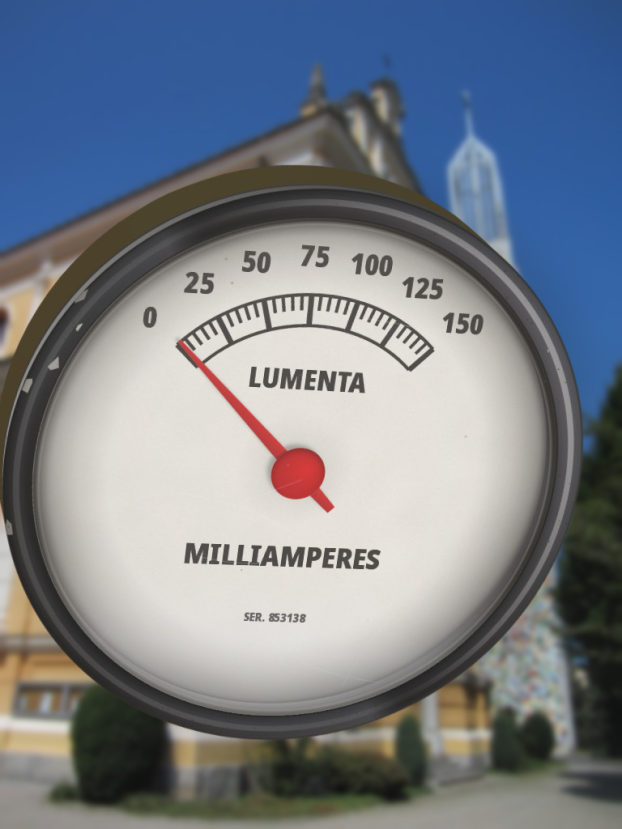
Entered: {"value": 2.5, "unit": "mA"}
